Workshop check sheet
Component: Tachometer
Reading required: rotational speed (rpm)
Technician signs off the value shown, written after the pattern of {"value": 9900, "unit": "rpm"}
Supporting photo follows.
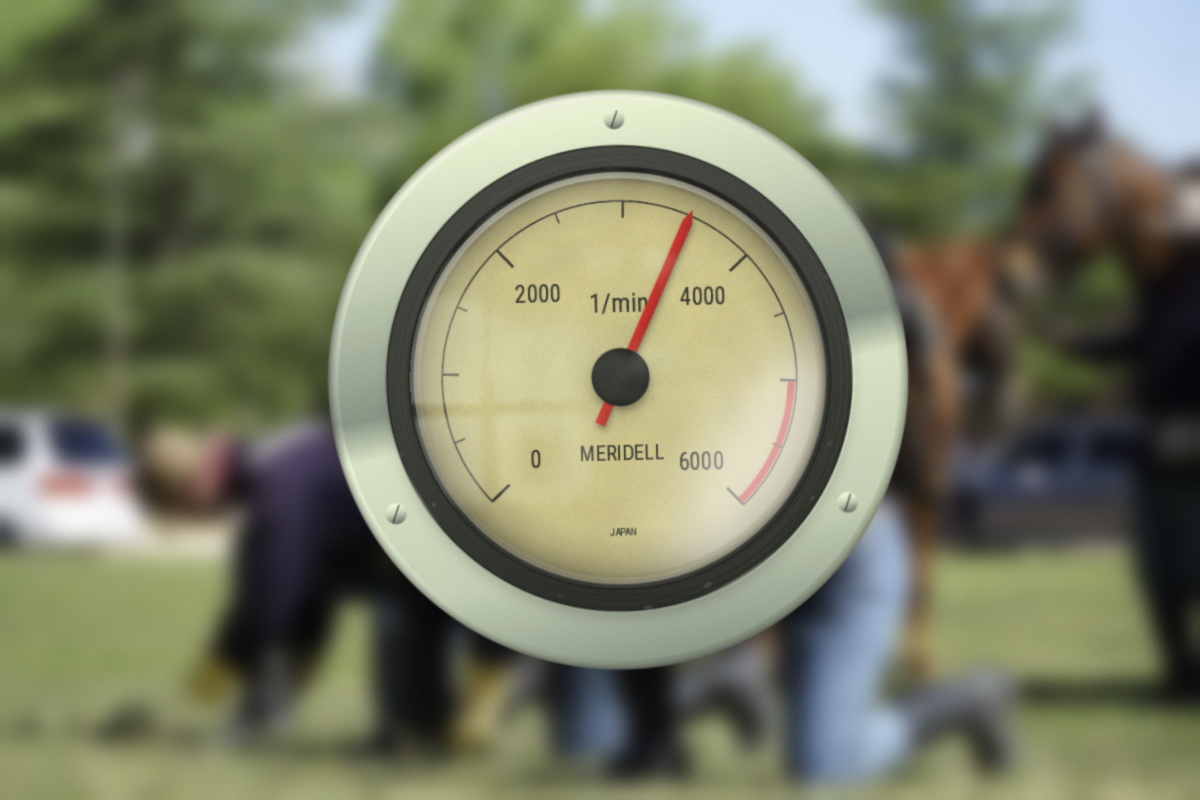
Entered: {"value": 3500, "unit": "rpm"}
